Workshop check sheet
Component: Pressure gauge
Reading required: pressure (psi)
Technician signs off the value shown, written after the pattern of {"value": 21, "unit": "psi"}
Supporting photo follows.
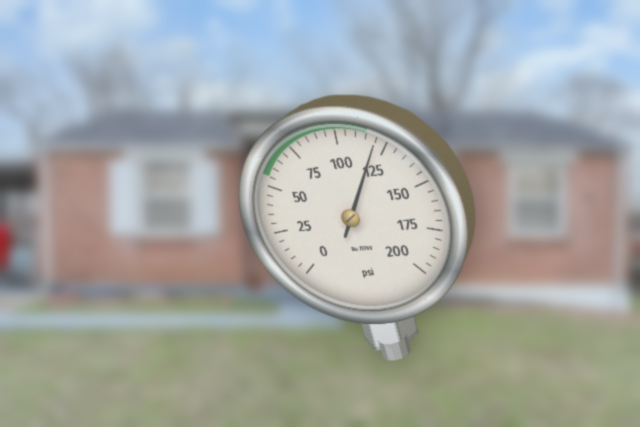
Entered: {"value": 120, "unit": "psi"}
